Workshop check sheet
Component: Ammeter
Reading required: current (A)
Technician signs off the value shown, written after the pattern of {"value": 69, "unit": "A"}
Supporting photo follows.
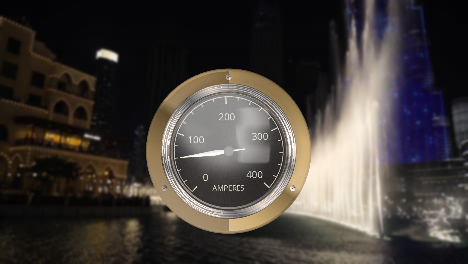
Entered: {"value": 60, "unit": "A"}
